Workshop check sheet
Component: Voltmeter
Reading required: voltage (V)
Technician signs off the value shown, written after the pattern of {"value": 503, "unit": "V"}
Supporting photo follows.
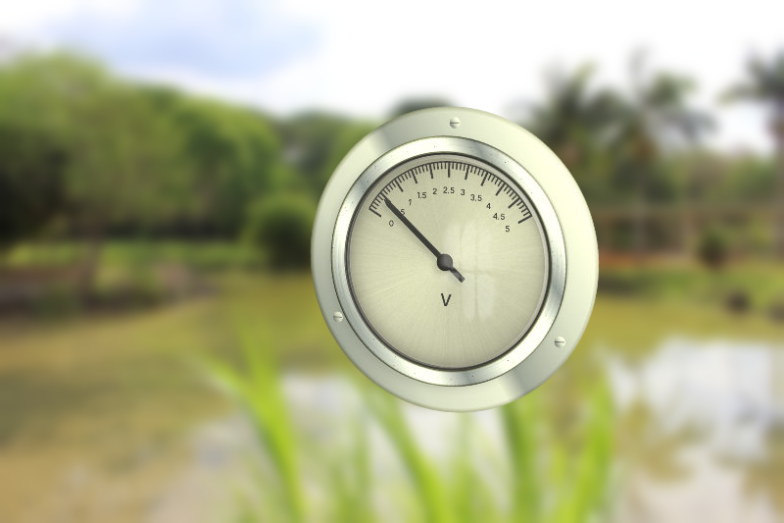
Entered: {"value": 0.5, "unit": "V"}
